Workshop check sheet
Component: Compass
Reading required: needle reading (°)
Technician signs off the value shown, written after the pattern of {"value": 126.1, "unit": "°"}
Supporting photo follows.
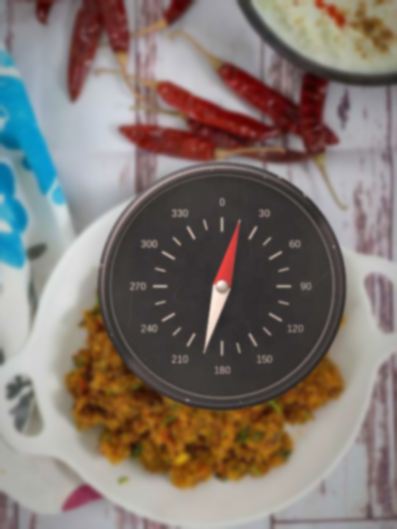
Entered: {"value": 15, "unit": "°"}
